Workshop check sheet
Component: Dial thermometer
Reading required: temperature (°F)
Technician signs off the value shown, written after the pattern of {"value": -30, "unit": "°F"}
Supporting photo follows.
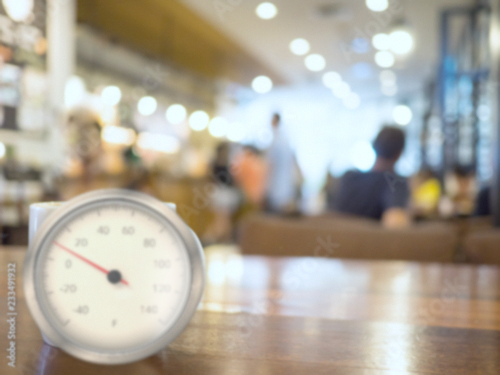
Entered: {"value": 10, "unit": "°F"}
